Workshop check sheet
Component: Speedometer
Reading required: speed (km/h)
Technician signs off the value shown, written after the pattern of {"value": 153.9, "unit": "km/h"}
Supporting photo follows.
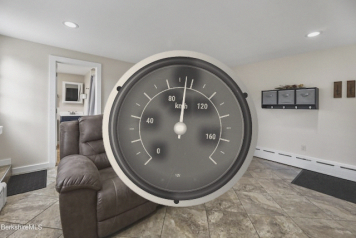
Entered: {"value": 95, "unit": "km/h"}
